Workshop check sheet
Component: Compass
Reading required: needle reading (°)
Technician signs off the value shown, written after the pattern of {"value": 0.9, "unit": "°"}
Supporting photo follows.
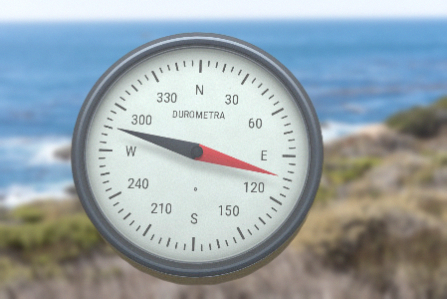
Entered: {"value": 105, "unit": "°"}
